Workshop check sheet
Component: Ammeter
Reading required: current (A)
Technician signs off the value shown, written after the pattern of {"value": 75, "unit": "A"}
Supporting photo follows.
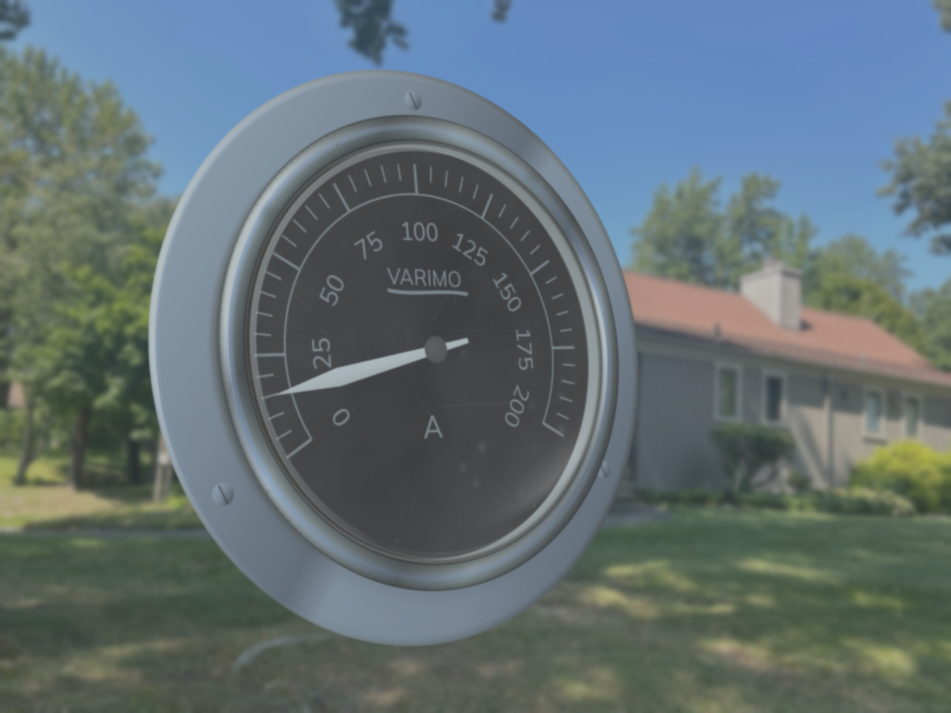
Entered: {"value": 15, "unit": "A"}
